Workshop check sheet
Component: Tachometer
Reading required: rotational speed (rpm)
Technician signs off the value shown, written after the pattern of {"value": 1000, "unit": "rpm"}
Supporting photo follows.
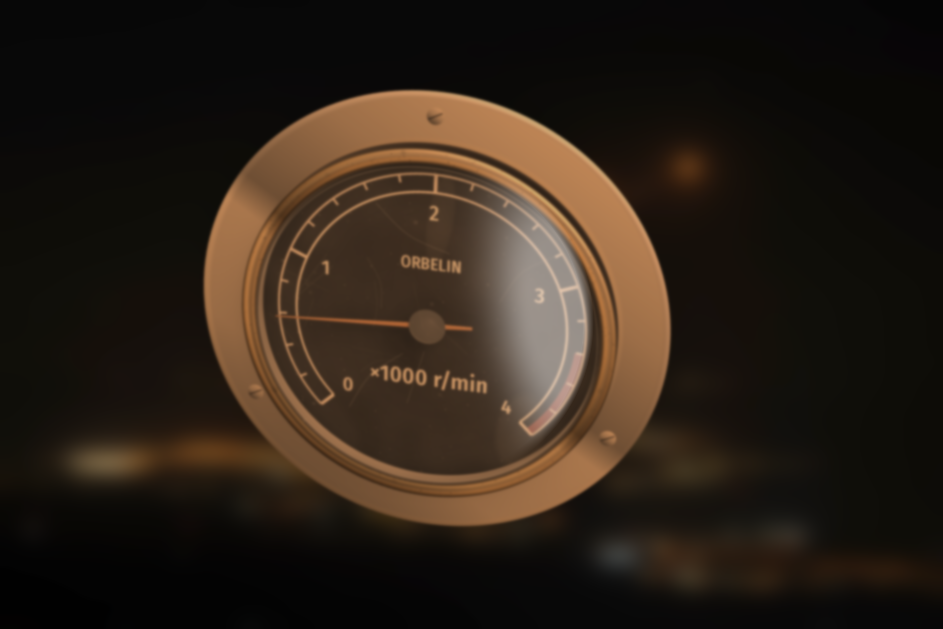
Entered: {"value": 600, "unit": "rpm"}
